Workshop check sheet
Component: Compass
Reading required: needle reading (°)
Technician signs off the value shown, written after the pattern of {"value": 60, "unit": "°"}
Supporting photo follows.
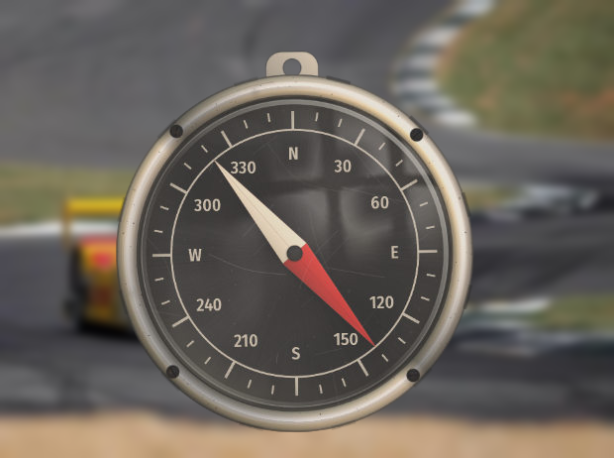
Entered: {"value": 140, "unit": "°"}
